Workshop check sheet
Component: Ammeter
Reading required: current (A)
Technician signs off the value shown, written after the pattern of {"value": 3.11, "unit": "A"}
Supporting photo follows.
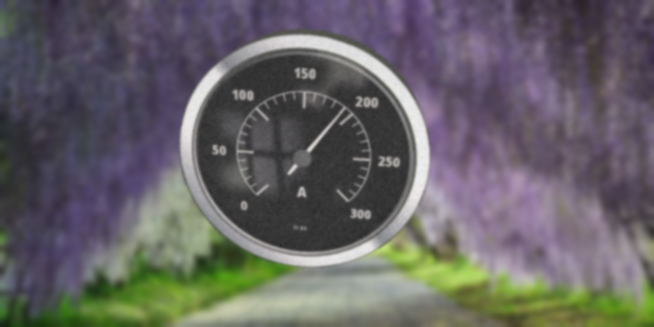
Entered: {"value": 190, "unit": "A"}
